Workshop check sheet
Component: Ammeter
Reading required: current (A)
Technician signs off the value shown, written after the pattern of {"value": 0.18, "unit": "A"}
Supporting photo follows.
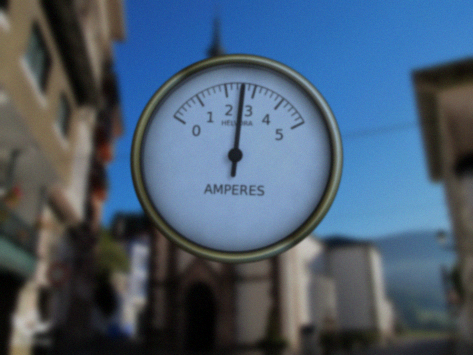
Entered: {"value": 2.6, "unit": "A"}
